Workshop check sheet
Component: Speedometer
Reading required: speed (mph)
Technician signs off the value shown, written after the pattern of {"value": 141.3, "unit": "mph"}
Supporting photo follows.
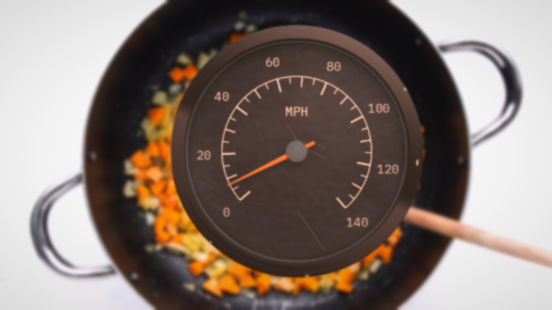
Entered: {"value": 7.5, "unit": "mph"}
